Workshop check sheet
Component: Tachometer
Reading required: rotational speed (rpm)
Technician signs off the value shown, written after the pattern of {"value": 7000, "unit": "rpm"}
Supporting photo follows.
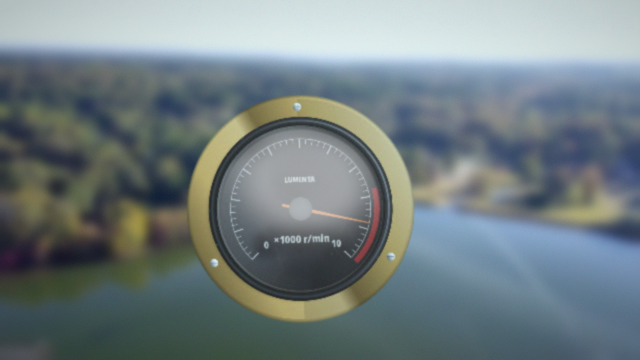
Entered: {"value": 8800, "unit": "rpm"}
